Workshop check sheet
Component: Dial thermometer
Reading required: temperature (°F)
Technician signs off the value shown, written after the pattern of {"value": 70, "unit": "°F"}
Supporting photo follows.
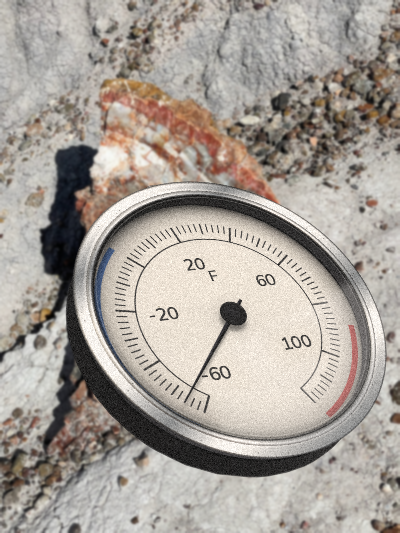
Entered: {"value": -54, "unit": "°F"}
